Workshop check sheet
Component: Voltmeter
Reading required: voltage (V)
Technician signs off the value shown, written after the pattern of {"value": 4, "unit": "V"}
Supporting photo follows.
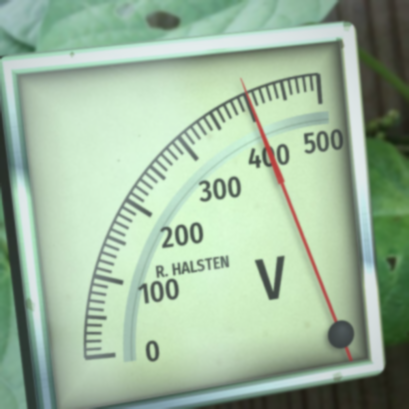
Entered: {"value": 400, "unit": "V"}
